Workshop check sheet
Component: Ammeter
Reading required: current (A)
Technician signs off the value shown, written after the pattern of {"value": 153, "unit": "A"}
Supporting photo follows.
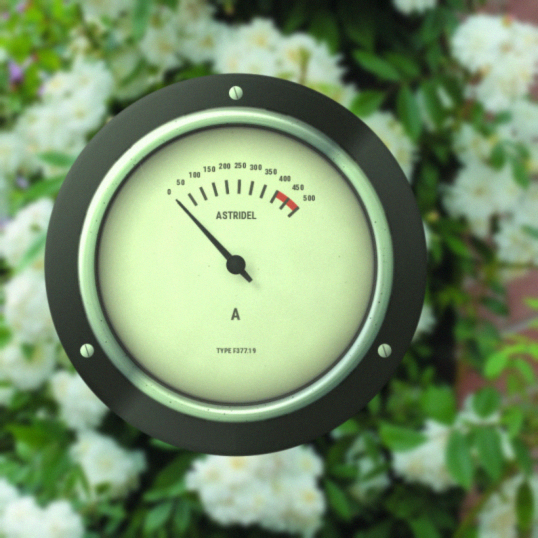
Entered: {"value": 0, "unit": "A"}
